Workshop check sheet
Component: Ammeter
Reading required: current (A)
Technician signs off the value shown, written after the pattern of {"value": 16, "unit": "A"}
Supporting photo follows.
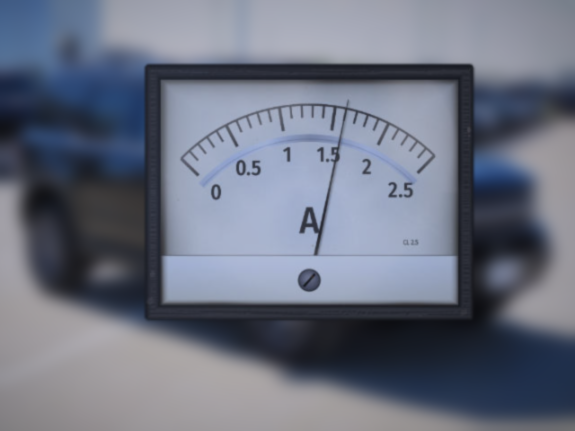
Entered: {"value": 1.6, "unit": "A"}
